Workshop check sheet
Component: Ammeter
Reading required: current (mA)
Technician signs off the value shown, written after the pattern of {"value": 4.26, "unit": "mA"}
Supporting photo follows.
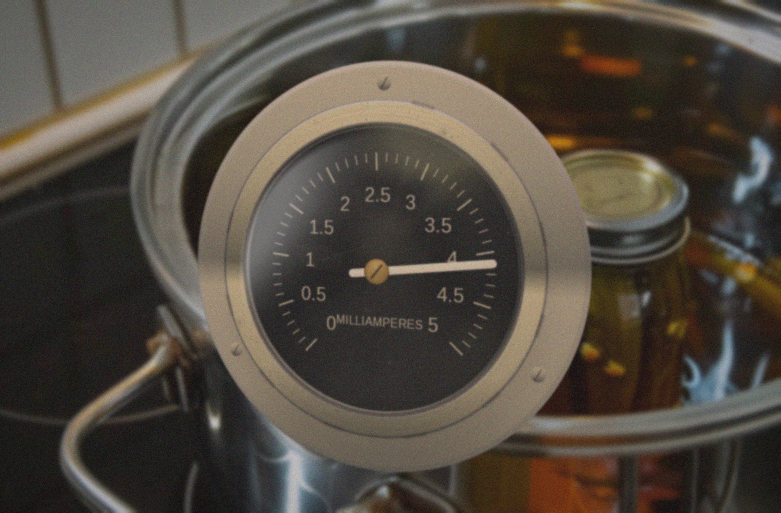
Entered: {"value": 4.1, "unit": "mA"}
